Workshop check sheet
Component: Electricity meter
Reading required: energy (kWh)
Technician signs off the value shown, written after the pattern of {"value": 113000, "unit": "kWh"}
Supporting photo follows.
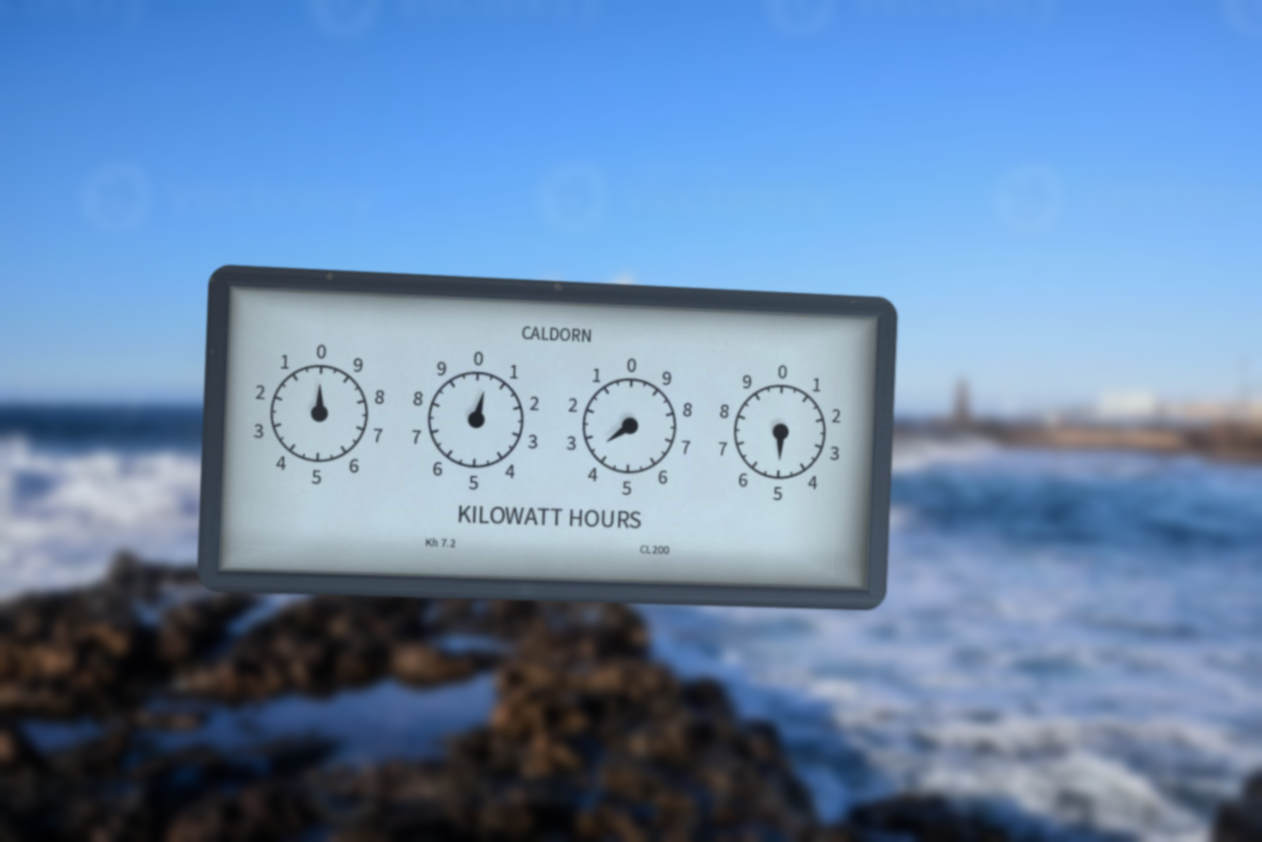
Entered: {"value": 35, "unit": "kWh"}
